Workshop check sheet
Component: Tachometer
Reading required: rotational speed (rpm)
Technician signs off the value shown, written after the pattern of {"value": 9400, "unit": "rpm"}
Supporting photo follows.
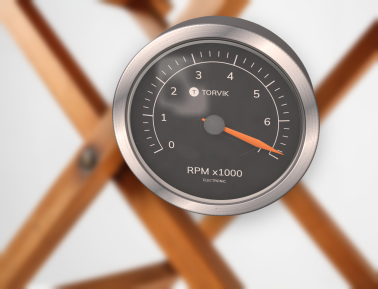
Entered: {"value": 6800, "unit": "rpm"}
